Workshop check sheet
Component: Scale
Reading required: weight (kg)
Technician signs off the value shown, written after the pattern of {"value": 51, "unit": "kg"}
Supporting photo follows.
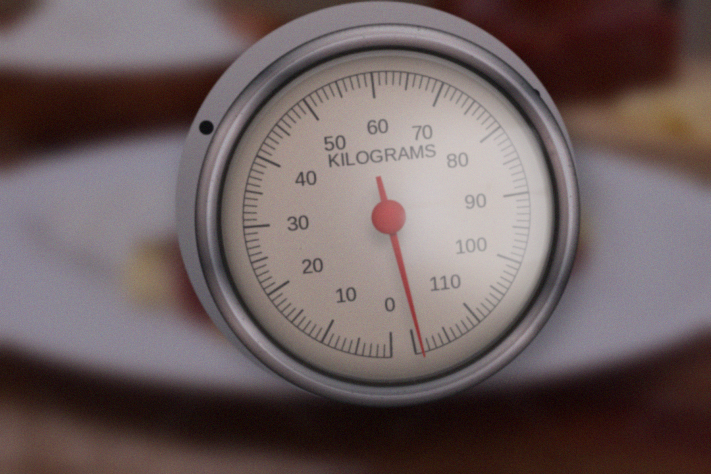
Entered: {"value": 119, "unit": "kg"}
